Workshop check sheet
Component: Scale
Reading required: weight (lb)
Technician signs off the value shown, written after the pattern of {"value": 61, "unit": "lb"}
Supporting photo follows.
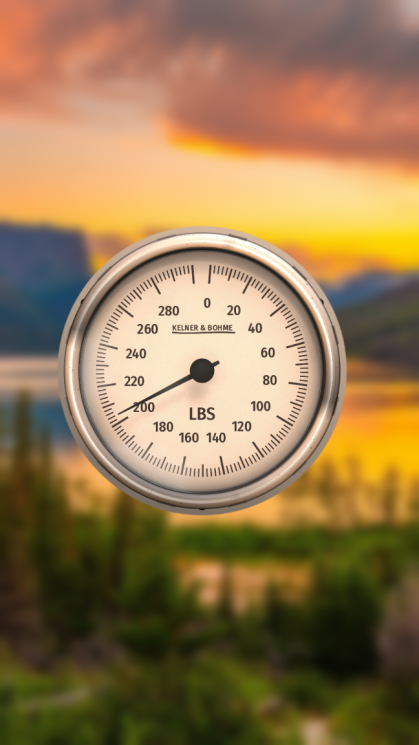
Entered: {"value": 204, "unit": "lb"}
